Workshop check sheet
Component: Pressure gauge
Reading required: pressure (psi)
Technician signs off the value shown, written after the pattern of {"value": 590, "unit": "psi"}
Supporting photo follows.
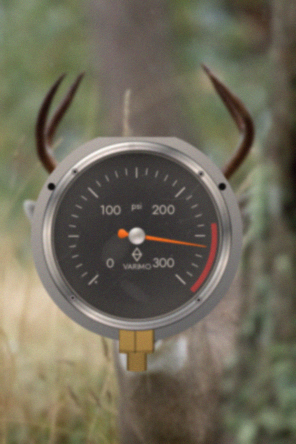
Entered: {"value": 260, "unit": "psi"}
